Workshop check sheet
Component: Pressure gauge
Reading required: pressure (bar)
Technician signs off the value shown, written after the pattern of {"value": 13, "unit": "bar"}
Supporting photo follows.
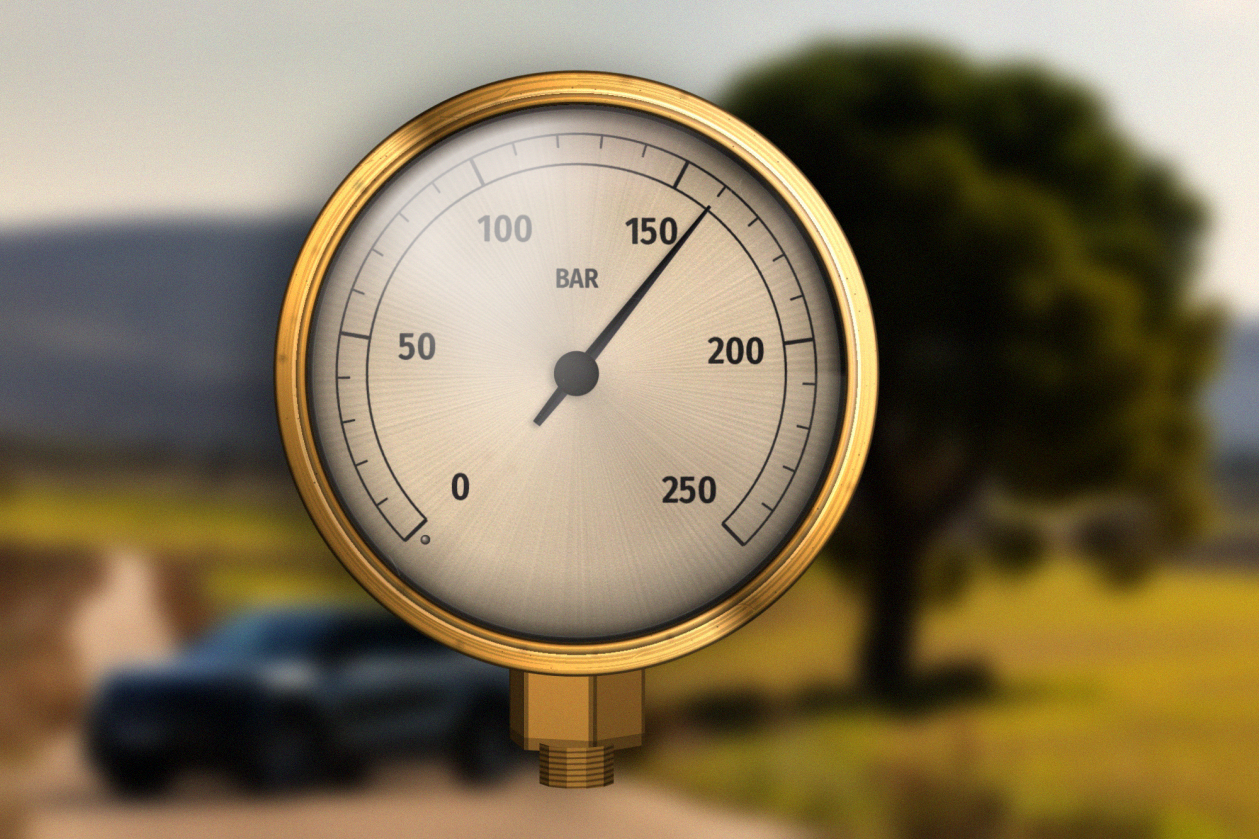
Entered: {"value": 160, "unit": "bar"}
